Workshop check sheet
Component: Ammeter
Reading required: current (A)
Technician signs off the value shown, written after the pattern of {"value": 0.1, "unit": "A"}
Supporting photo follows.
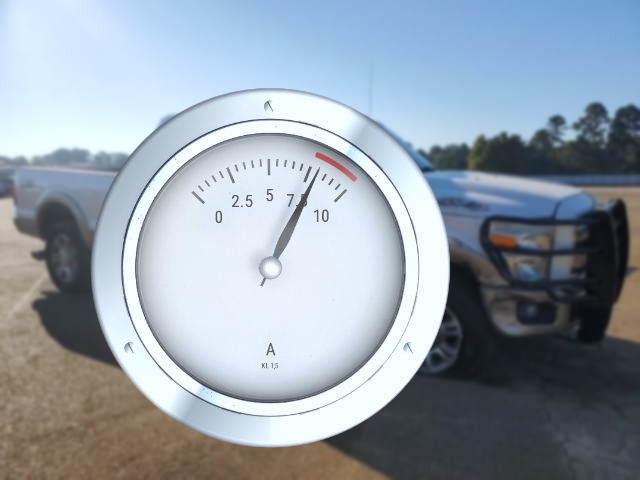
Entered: {"value": 8, "unit": "A"}
